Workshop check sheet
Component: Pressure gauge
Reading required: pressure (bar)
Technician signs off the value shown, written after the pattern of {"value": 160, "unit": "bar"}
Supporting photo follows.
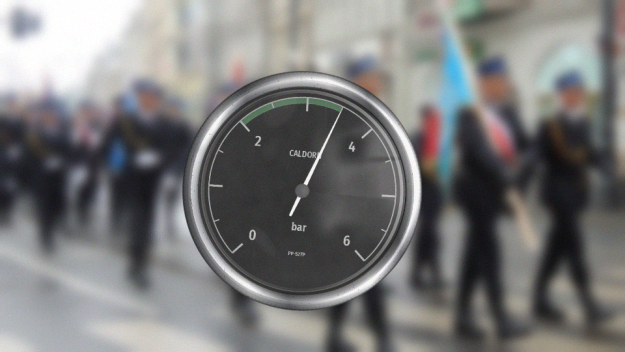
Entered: {"value": 3.5, "unit": "bar"}
